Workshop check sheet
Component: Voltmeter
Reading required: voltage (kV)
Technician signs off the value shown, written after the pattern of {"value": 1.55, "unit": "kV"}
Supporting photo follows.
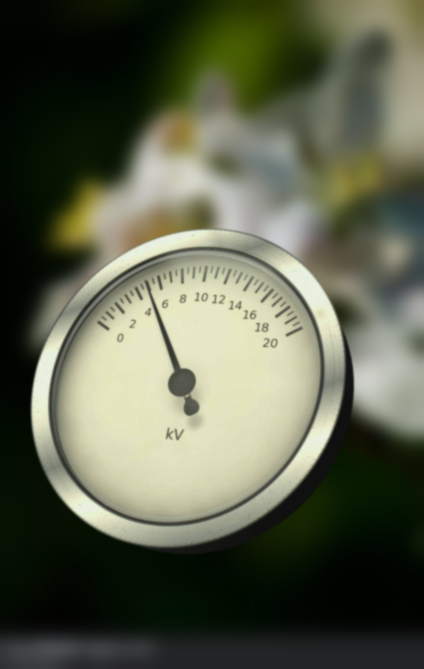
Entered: {"value": 5, "unit": "kV"}
